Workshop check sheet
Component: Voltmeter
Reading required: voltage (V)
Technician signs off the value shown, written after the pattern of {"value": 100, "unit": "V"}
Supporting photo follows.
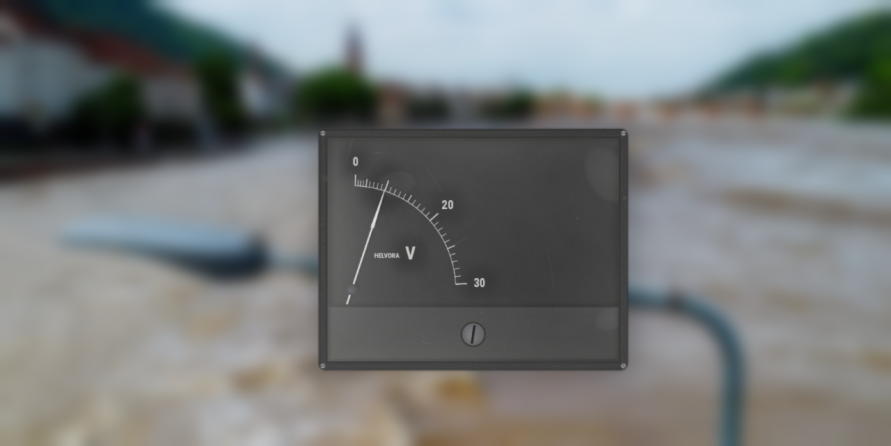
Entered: {"value": 10, "unit": "V"}
